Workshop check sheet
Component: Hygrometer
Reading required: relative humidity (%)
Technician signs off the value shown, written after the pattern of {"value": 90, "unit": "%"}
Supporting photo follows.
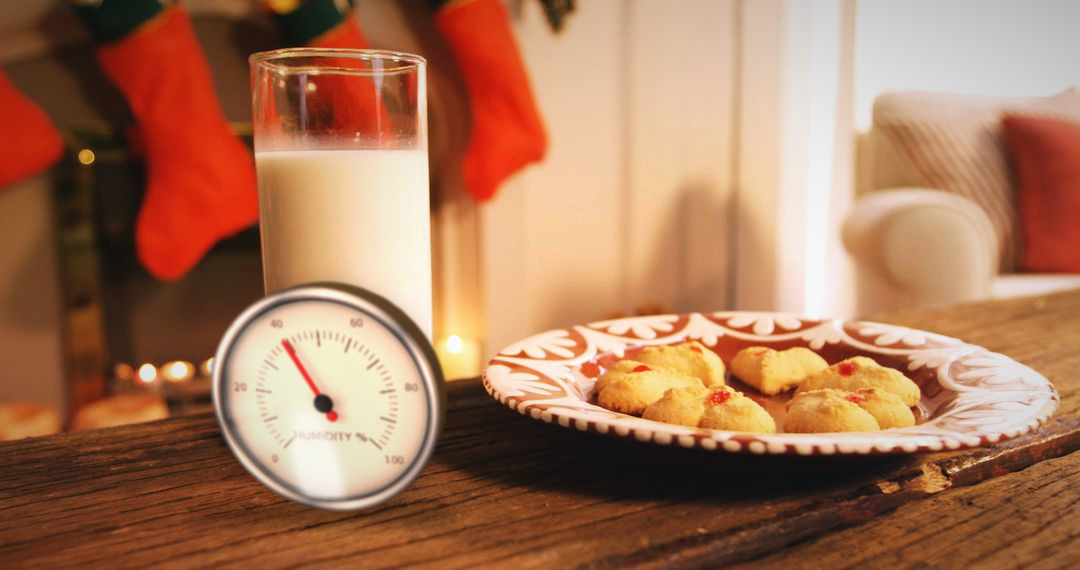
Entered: {"value": 40, "unit": "%"}
